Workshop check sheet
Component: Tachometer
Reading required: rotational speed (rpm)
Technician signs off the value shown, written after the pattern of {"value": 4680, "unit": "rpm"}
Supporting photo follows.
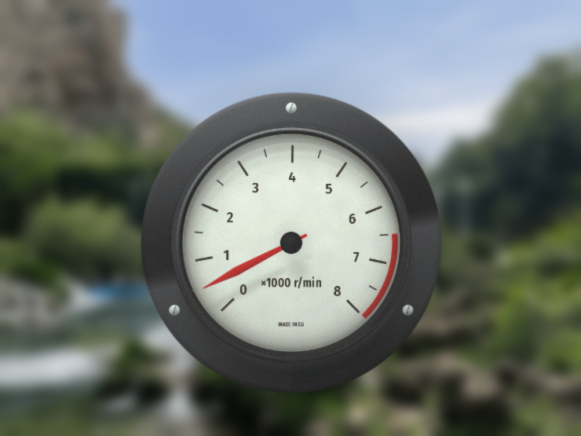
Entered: {"value": 500, "unit": "rpm"}
